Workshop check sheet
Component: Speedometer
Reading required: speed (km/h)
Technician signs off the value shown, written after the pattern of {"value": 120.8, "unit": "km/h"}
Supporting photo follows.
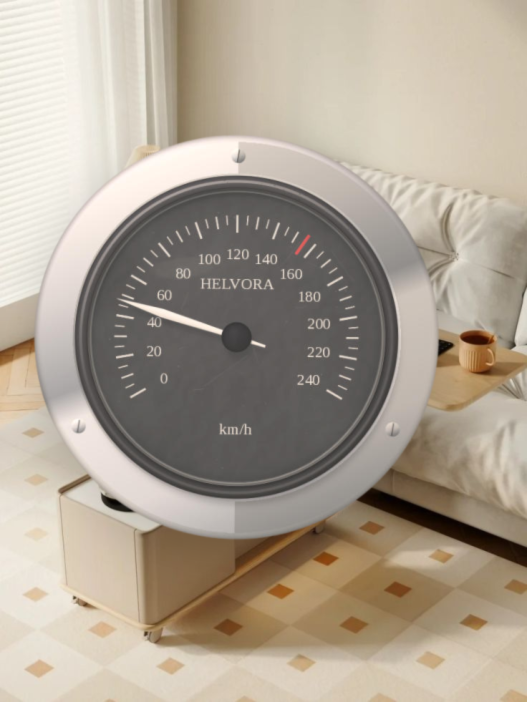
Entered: {"value": 47.5, "unit": "km/h"}
